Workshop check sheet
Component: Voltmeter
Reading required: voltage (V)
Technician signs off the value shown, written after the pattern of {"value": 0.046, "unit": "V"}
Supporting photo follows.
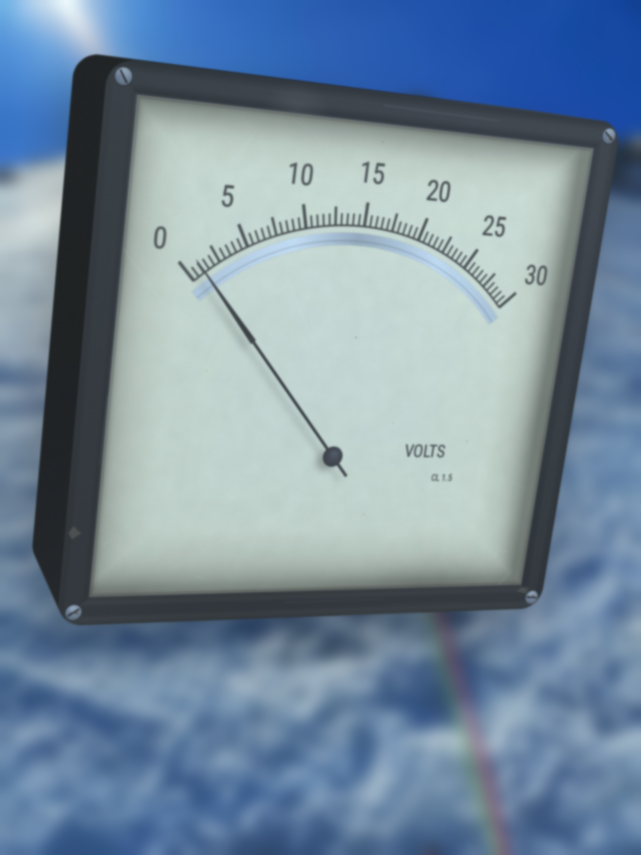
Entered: {"value": 1, "unit": "V"}
